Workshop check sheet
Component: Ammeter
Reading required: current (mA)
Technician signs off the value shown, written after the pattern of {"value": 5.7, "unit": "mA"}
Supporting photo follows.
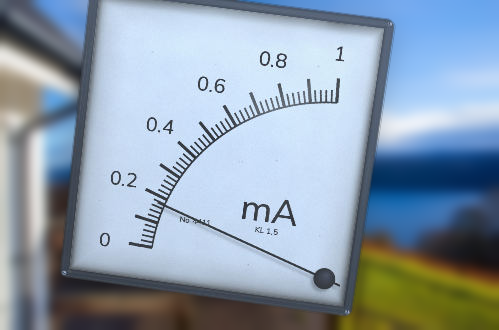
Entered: {"value": 0.18, "unit": "mA"}
